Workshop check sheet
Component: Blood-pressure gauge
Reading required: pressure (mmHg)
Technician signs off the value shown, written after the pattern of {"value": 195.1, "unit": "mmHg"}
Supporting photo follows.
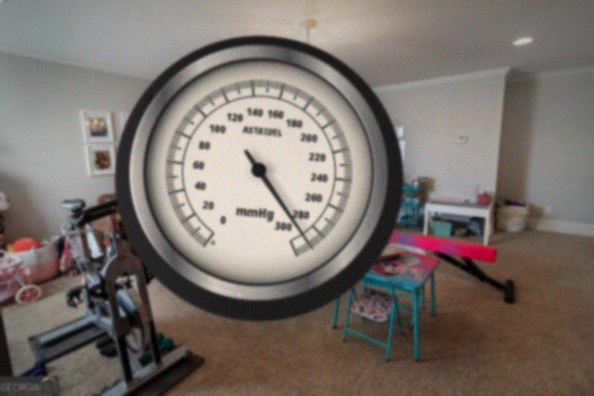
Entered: {"value": 290, "unit": "mmHg"}
